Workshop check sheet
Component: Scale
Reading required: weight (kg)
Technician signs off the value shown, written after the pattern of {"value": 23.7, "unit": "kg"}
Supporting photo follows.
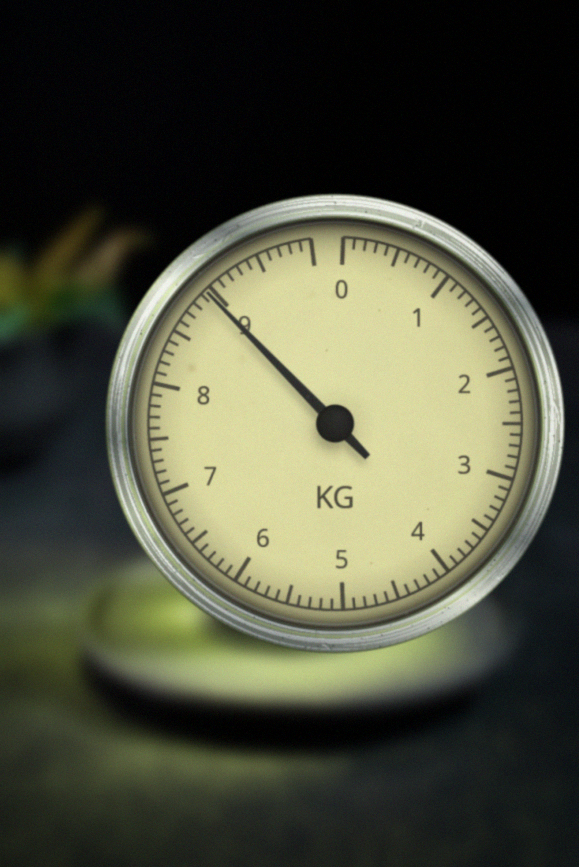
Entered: {"value": 8.95, "unit": "kg"}
